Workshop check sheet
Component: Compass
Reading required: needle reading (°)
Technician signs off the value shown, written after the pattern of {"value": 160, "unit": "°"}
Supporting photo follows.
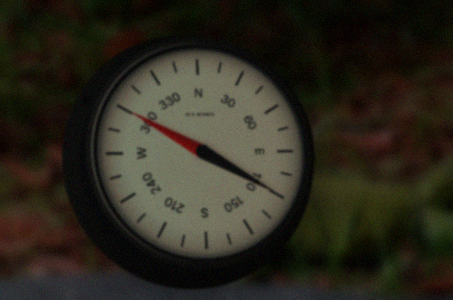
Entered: {"value": 300, "unit": "°"}
